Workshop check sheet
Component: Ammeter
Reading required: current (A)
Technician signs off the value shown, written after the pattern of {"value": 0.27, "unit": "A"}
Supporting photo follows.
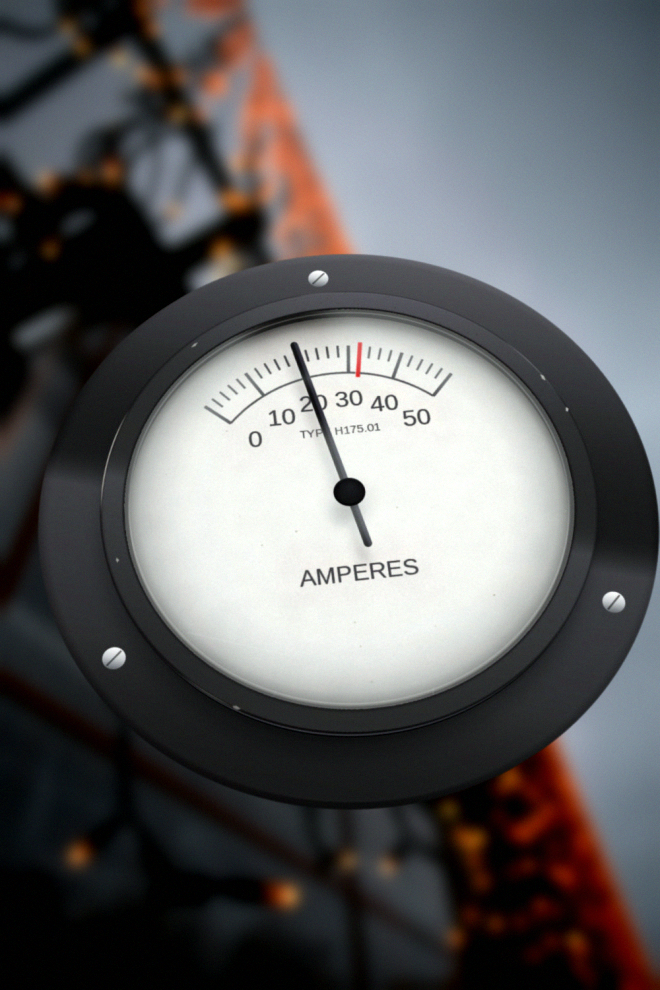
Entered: {"value": 20, "unit": "A"}
